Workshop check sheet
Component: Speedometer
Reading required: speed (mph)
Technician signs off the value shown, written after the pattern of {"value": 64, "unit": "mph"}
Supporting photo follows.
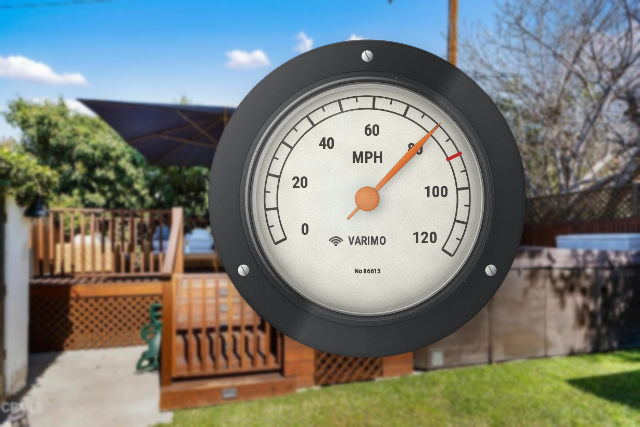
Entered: {"value": 80, "unit": "mph"}
